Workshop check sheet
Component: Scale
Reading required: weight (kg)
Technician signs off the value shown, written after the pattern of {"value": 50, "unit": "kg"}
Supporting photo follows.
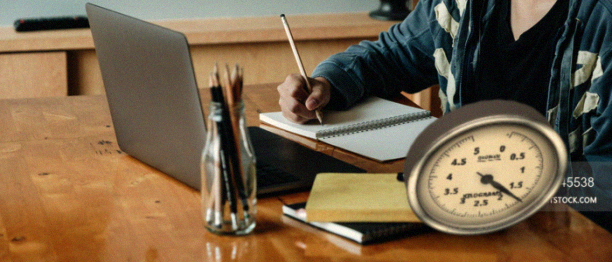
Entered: {"value": 1.75, "unit": "kg"}
